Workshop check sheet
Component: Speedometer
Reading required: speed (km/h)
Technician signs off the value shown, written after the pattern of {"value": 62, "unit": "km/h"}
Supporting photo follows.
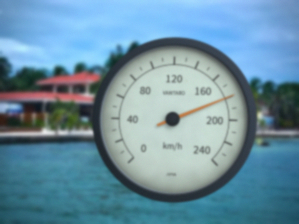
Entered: {"value": 180, "unit": "km/h"}
